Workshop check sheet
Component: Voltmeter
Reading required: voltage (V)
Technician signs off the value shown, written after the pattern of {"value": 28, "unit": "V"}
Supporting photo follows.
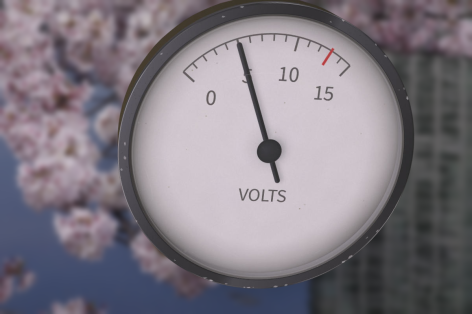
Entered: {"value": 5, "unit": "V"}
